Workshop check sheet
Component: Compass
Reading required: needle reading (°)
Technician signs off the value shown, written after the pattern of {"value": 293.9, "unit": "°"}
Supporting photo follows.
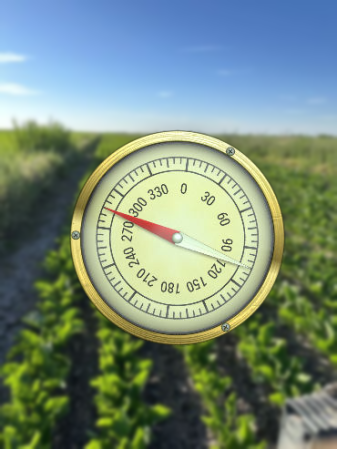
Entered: {"value": 285, "unit": "°"}
